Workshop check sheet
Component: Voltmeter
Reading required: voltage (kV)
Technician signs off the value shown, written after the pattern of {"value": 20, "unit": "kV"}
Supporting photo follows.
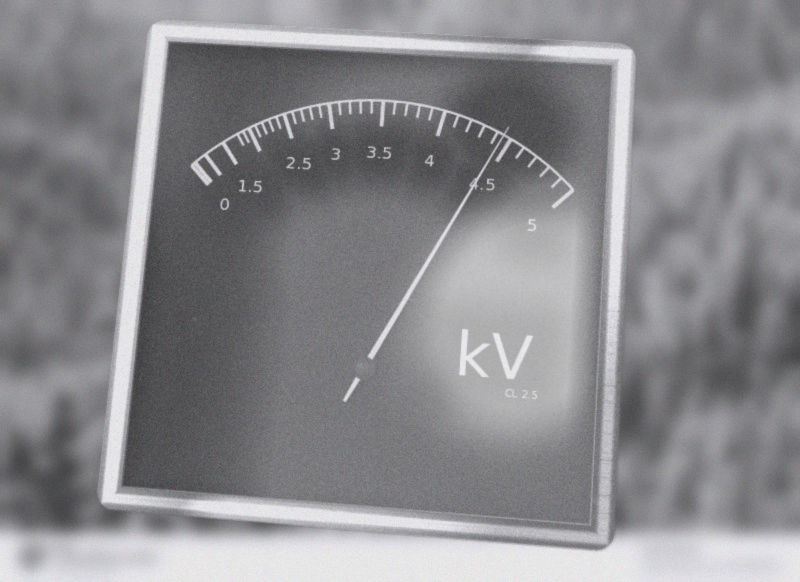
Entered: {"value": 4.45, "unit": "kV"}
